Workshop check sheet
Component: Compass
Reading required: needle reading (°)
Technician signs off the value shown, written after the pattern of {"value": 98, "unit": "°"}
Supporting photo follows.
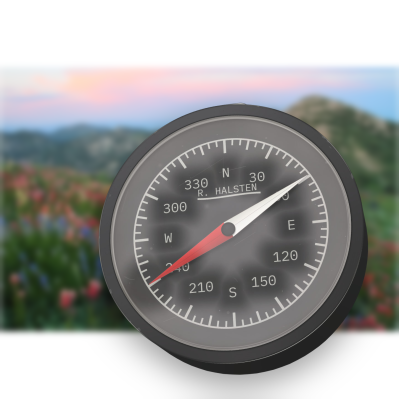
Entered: {"value": 240, "unit": "°"}
